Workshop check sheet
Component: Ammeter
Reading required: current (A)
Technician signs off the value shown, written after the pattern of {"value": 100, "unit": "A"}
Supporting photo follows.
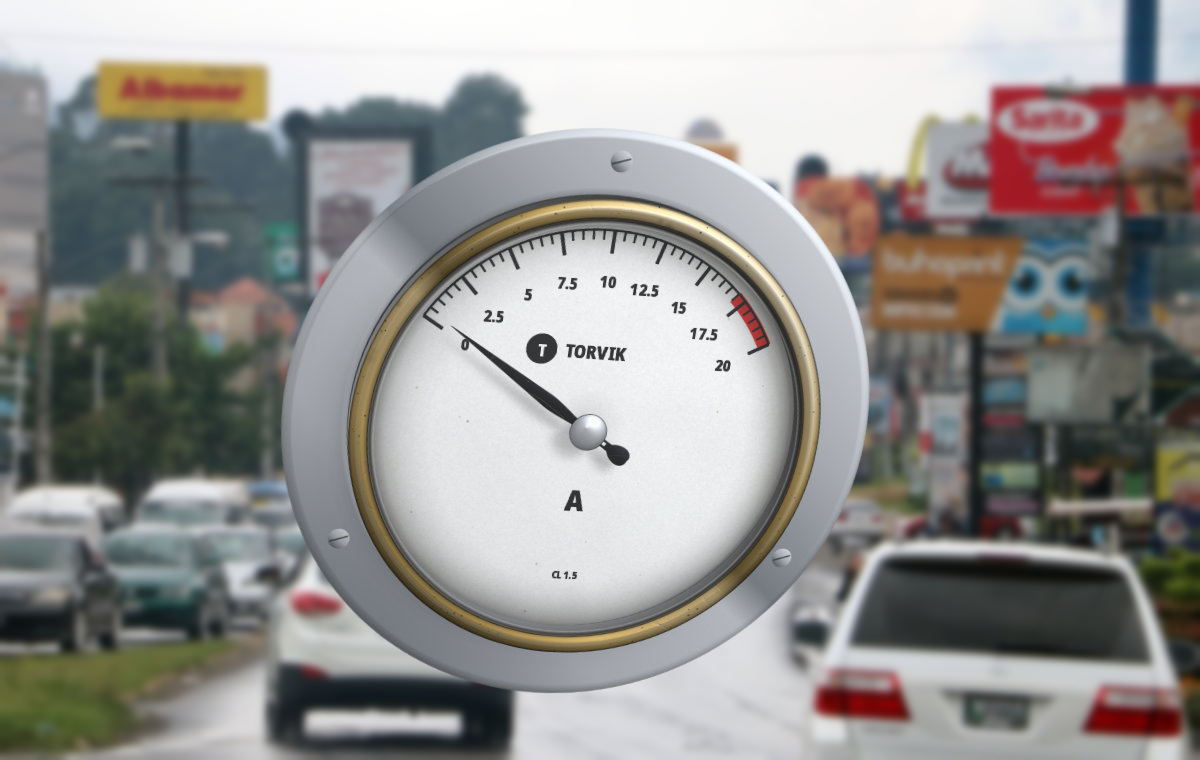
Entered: {"value": 0.5, "unit": "A"}
